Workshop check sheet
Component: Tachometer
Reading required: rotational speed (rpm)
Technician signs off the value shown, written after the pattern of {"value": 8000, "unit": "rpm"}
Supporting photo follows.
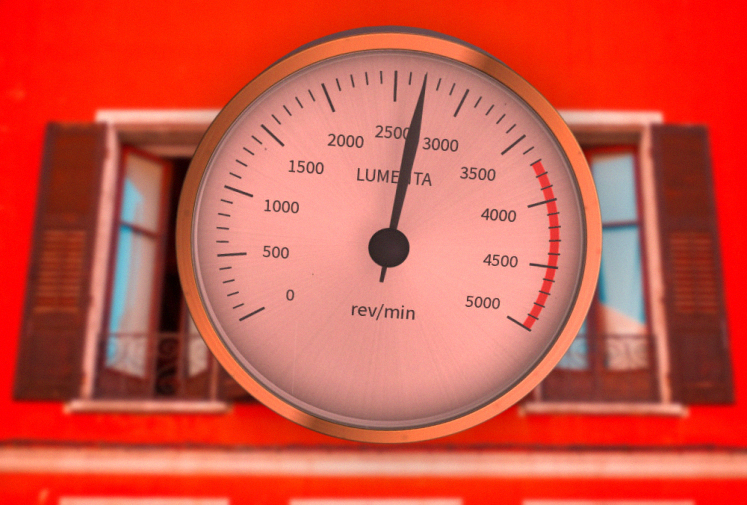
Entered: {"value": 2700, "unit": "rpm"}
